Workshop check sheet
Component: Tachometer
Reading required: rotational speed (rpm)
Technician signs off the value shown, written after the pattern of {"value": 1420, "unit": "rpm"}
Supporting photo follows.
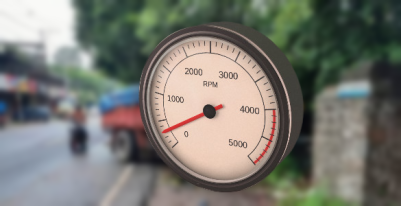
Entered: {"value": 300, "unit": "rpm"}
